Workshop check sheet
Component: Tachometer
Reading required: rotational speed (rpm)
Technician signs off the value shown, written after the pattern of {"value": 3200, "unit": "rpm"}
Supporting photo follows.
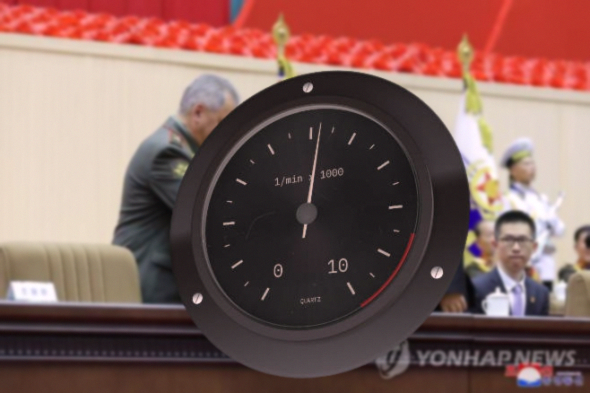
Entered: {"value": 5250, "unit": "rpm"}
